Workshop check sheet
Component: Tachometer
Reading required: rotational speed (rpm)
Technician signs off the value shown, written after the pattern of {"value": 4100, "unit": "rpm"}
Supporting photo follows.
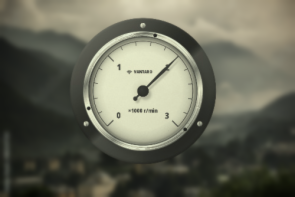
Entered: {"value": 2000, "unit": "rpm"}
